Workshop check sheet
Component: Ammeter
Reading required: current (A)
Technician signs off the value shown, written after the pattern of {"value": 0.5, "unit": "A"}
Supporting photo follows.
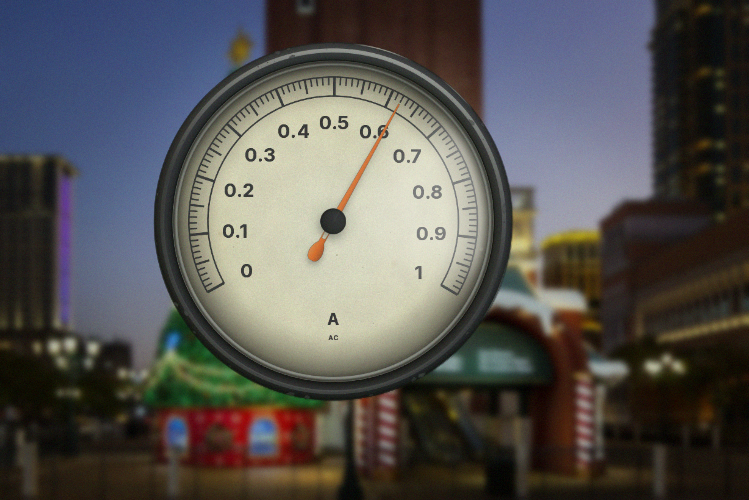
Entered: {"value": 0.62, "unit": "A"}
